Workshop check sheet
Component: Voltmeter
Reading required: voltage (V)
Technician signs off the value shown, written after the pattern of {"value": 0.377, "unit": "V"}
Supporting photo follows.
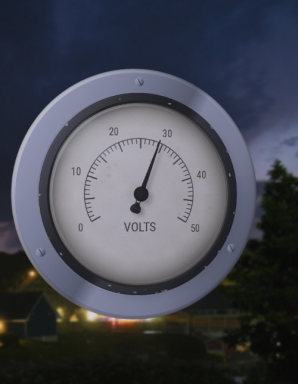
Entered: {"value": 29, "unit": "V"}
